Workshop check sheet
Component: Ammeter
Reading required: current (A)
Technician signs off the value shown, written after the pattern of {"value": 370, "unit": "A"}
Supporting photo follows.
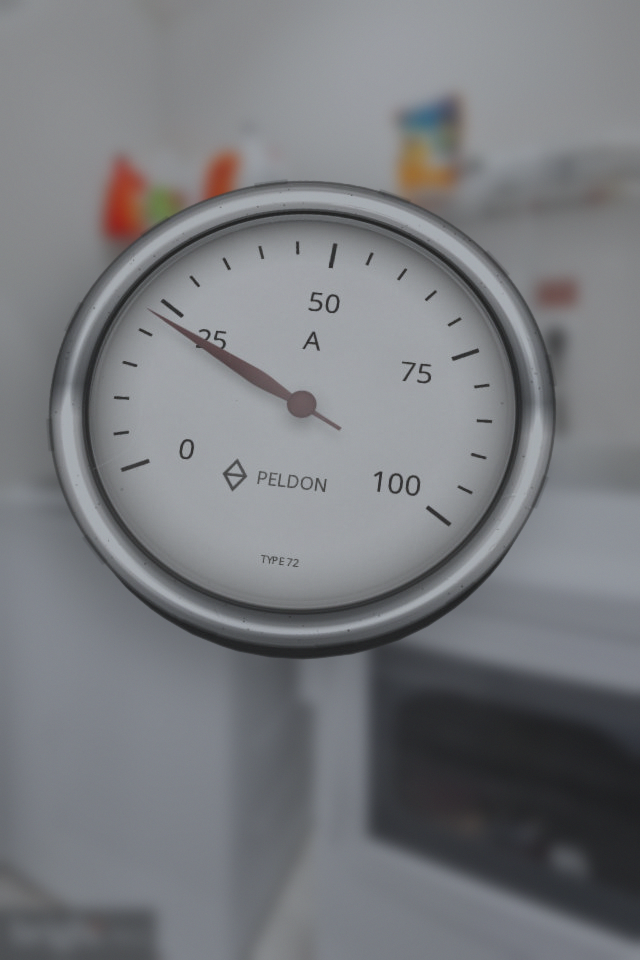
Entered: {"value": 22.5, "unit": "A"}
